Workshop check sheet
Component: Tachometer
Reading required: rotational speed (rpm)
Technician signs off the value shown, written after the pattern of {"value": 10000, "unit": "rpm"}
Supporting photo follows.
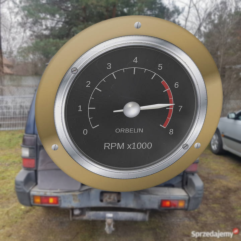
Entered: {"value": 6750, "unit": "rpm"}
